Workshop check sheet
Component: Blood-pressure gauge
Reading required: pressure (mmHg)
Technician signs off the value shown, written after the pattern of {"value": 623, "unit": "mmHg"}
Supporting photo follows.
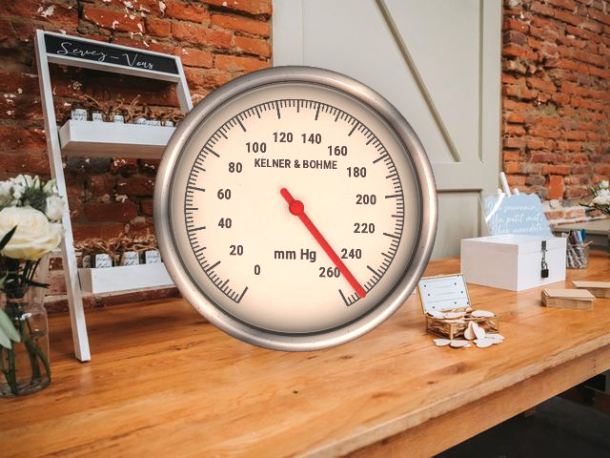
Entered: {"value": 252, "unit": "mmHg"}
